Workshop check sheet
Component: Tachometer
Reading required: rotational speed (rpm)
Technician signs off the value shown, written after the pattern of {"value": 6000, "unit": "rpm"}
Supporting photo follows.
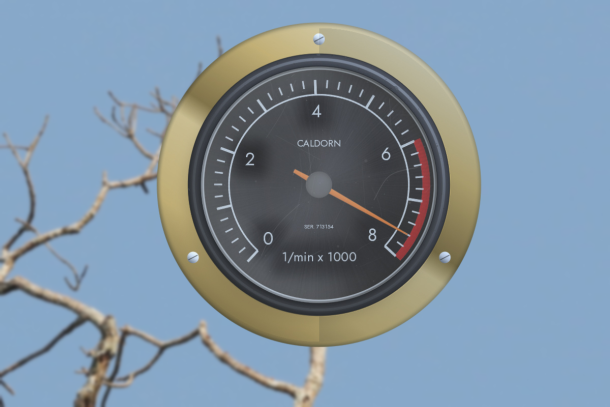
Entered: {"value": 7600, "unit": "rpm"}
